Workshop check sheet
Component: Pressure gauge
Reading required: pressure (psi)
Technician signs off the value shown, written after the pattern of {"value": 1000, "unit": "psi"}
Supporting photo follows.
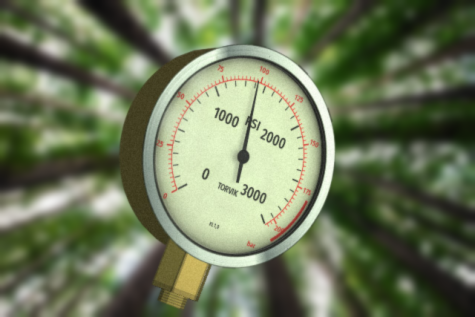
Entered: {"value": 1400, "unit": "psi"}
